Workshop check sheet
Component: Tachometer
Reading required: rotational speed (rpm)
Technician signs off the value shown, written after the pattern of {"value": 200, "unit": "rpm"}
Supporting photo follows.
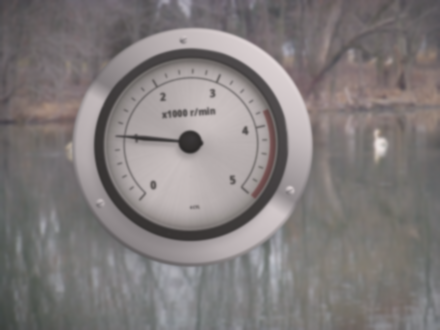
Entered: {"value": 1000, "unit": "rpm"}
